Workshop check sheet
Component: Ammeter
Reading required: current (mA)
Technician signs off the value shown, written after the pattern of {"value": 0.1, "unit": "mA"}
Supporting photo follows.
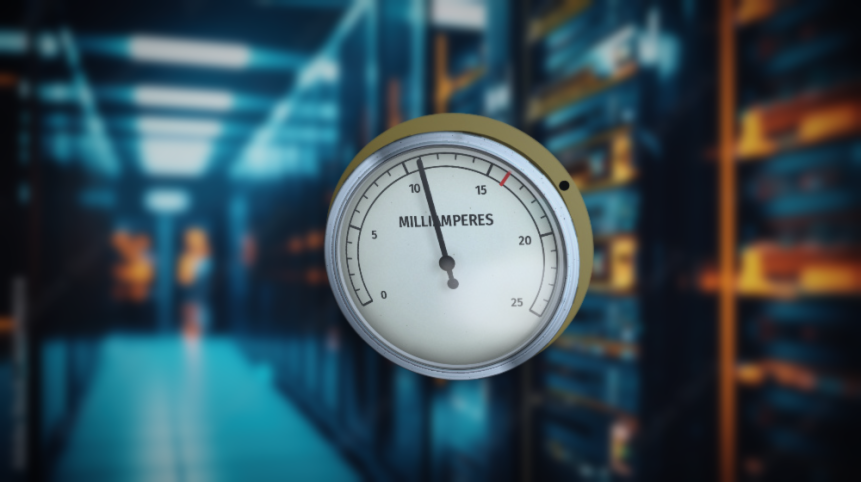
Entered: {"value": 11, "unit": "mA"}
